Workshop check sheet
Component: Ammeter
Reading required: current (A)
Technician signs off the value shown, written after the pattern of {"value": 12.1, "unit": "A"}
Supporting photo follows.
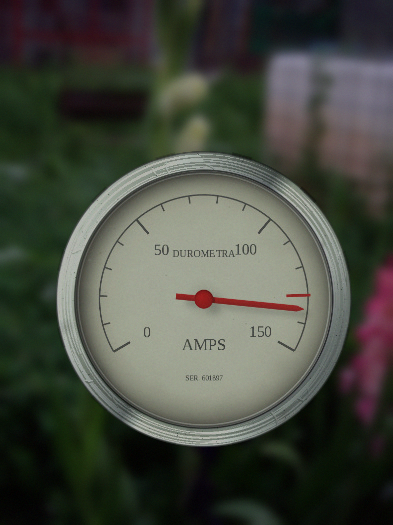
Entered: {"value": 135, "unit": "A"}
